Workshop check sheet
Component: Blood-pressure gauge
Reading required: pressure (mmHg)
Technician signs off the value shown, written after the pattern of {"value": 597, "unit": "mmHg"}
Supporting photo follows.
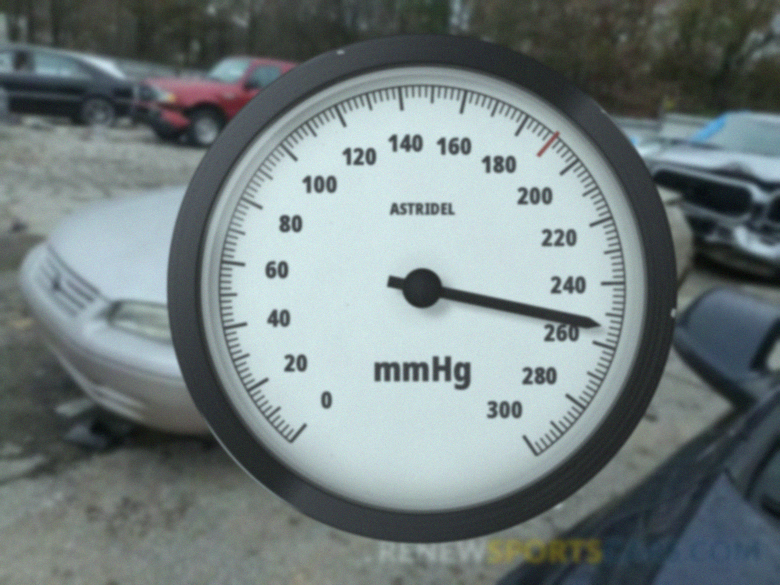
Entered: {"value": 254, "unit": "mmHg"}
